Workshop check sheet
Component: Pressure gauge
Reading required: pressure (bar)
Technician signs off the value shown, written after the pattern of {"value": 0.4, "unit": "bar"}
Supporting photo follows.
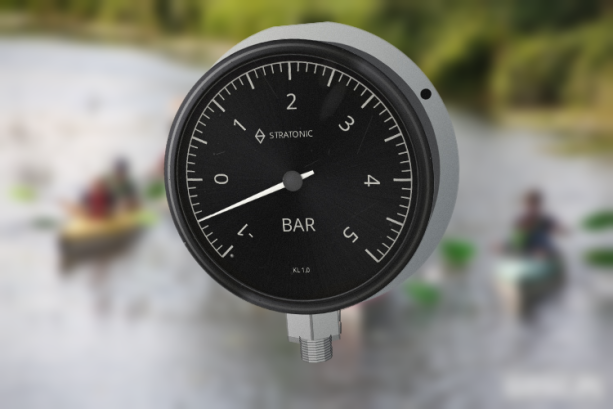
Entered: {"value": -0.5, "unit": "bar"}
